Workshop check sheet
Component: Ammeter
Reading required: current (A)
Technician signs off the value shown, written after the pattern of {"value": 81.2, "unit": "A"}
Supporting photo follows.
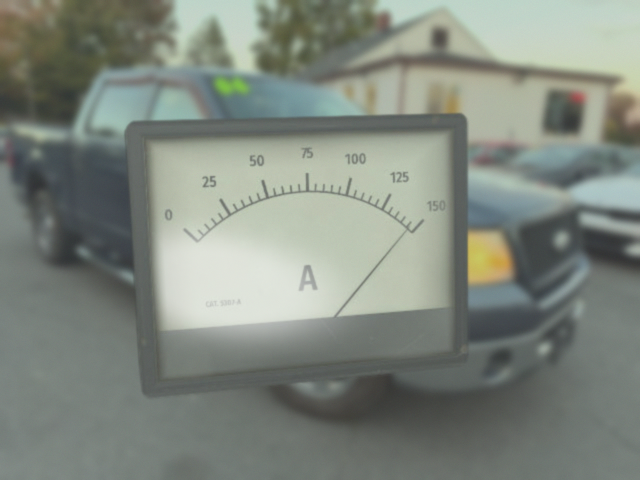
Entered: {"value": 145, "unit": "A"}
